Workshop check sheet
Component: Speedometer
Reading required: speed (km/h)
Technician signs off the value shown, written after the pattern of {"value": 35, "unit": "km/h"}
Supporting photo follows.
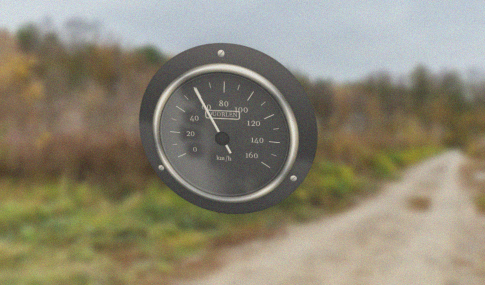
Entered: {"value": 60, "unit": "km/h"}
